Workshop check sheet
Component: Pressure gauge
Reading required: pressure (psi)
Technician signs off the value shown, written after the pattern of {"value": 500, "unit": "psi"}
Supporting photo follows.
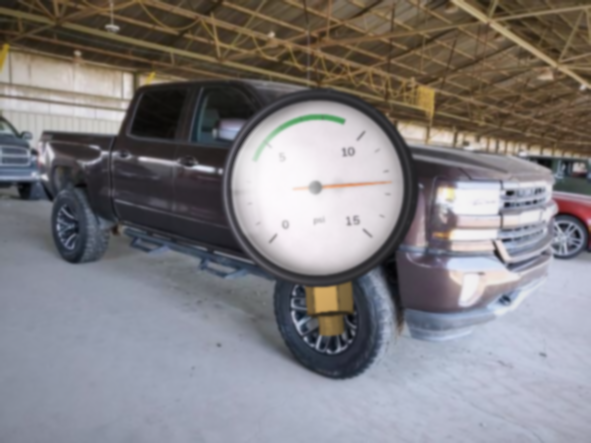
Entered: {"value": 12.5, "unit": "psi"}
